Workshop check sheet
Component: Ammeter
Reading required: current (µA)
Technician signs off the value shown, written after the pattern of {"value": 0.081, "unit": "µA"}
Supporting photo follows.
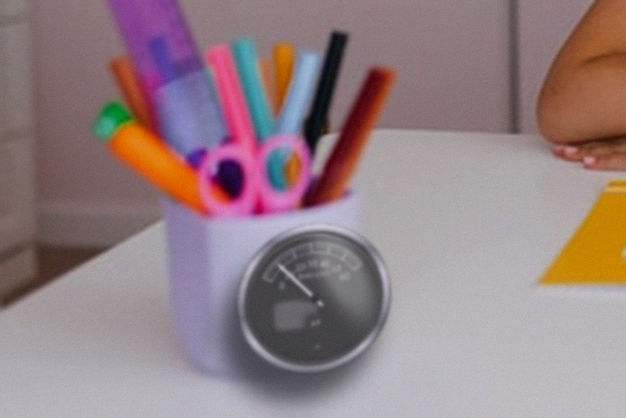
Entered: {"value": 10, "unit": "µA"}
